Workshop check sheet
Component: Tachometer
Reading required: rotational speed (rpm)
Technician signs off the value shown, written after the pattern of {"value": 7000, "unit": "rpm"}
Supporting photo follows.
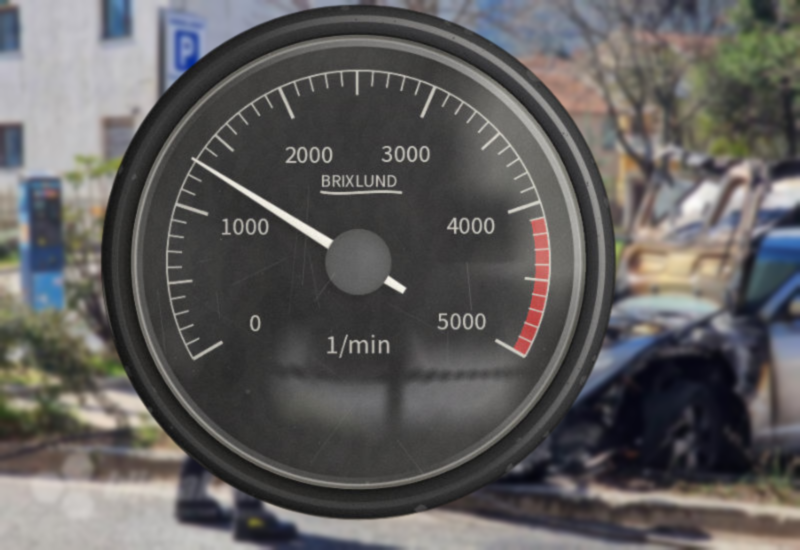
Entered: {"value": 1300, "unit": "rpm"}
